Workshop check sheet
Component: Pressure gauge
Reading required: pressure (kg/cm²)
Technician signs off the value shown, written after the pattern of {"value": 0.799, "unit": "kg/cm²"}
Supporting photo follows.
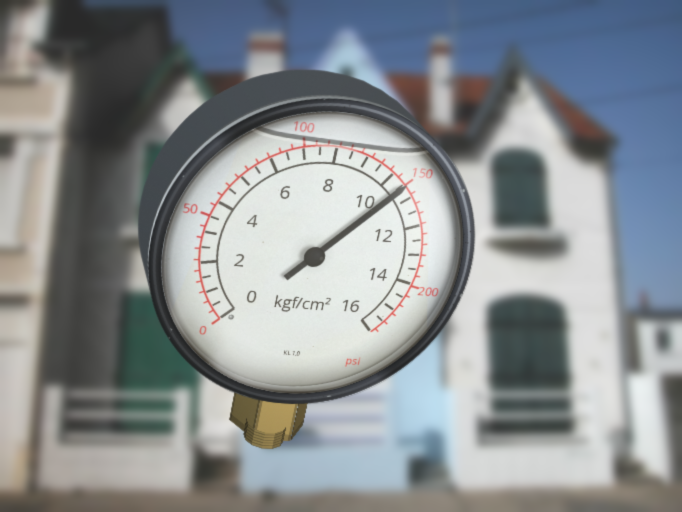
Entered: {"value": 10.5, "unit": "kg/cm²"}
